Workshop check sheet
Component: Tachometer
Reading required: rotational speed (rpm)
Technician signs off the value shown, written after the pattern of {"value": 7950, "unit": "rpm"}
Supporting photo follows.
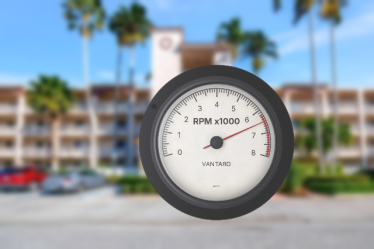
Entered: {"value": 6500, "unit": "rpm"}
